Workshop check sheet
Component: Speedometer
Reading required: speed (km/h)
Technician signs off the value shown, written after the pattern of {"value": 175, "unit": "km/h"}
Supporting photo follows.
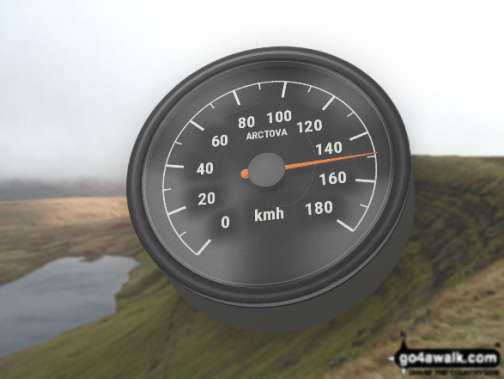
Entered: {"value": 150, "unit": "km/h"}
